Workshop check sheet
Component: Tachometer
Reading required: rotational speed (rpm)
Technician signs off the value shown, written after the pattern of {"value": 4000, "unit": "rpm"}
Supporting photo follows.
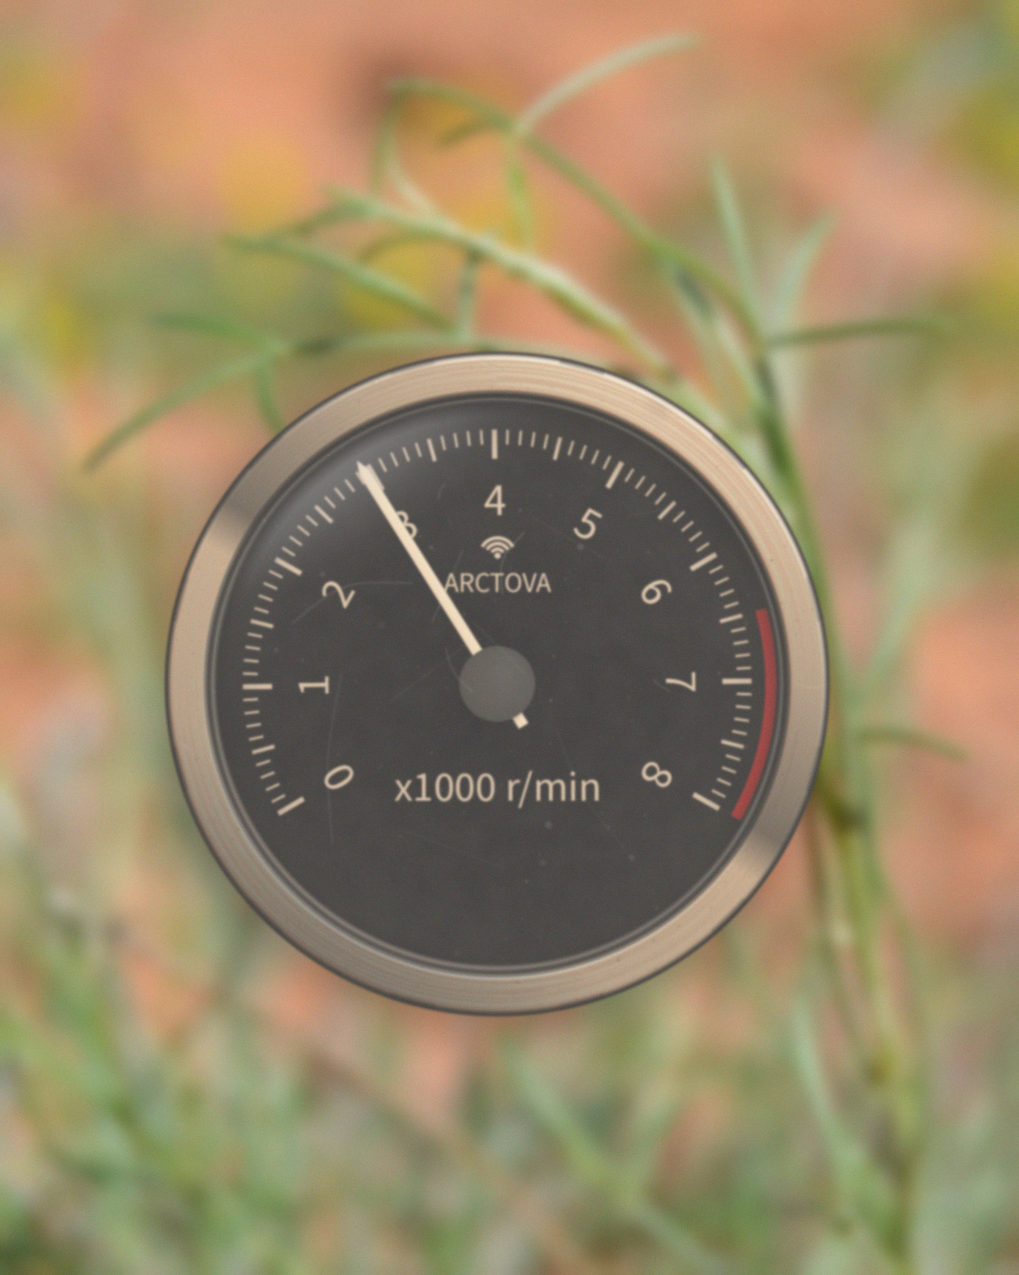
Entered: {"value": 2950, "unit": "rpm"}
